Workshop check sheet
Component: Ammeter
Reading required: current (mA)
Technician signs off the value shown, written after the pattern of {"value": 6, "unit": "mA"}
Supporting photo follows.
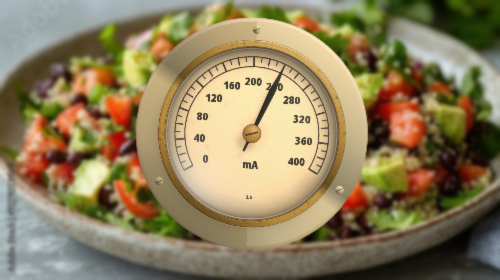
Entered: {"value": 240, "unit": "mA"}
